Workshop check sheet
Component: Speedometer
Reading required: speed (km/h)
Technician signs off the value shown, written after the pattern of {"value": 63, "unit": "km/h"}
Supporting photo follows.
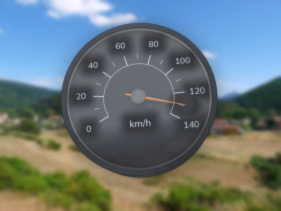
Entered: {"value": 130, "unit": "km/h"}
